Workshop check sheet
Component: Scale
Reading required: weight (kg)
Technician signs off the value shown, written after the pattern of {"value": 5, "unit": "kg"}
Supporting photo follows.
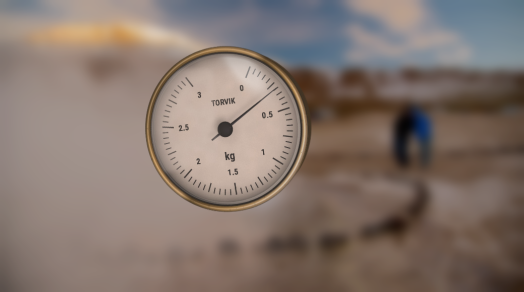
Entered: {"value": 0.3, "unit": "kg"}
